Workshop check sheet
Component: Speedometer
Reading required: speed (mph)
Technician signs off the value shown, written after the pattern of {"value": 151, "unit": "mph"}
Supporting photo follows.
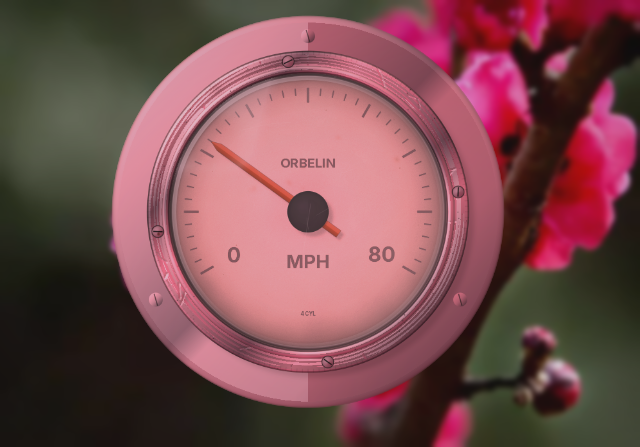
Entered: {"value": 22, "unit": "mph"}
